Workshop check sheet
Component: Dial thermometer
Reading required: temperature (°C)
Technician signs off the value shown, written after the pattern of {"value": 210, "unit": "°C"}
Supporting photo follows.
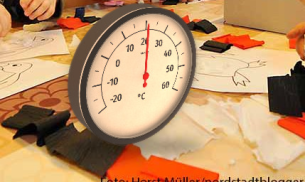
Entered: {"value": 20, "unit": "°C"}
